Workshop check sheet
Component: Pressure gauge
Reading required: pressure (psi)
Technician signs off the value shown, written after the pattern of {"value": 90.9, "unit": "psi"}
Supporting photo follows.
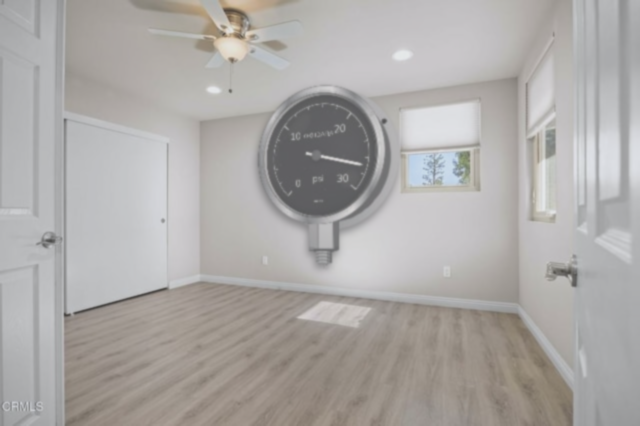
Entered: {"value": 27, "unit": "psi"}
